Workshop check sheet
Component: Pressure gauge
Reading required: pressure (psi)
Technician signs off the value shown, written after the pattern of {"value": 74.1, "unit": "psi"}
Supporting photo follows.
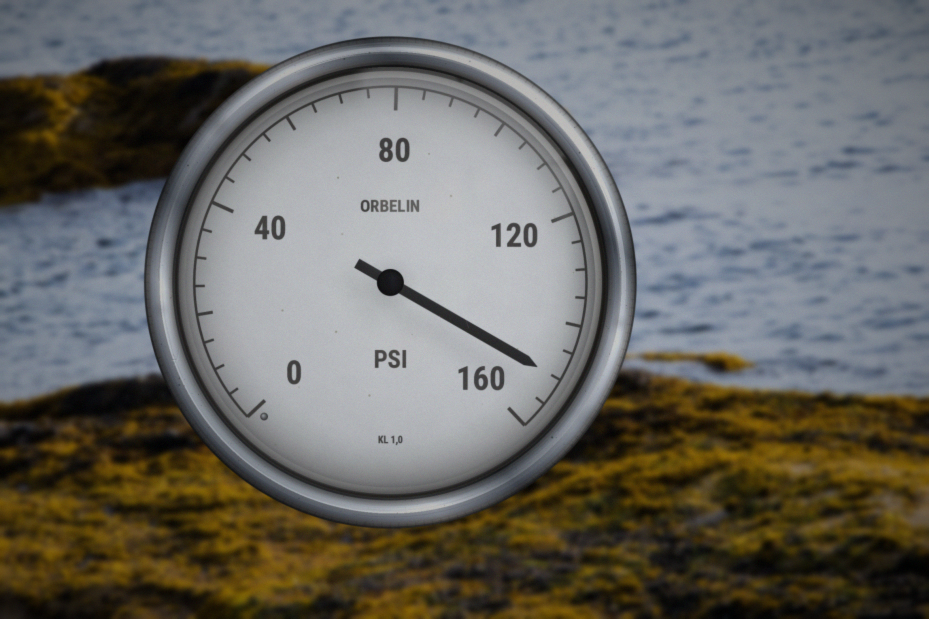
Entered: {"value": 150, "unit": "psi"}
